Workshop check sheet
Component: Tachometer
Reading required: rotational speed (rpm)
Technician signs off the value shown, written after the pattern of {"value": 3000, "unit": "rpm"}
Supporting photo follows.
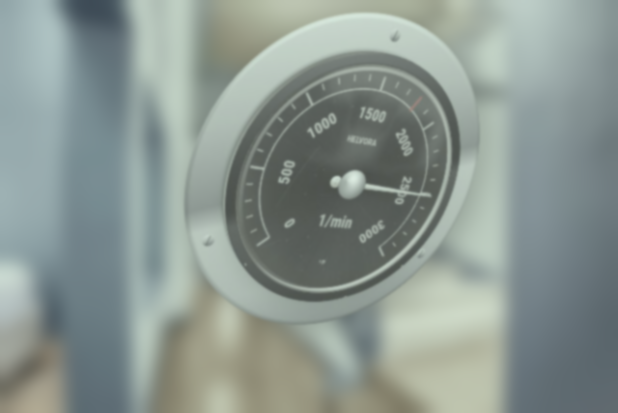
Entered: {"value": 2500, "unit": "rpm"}
